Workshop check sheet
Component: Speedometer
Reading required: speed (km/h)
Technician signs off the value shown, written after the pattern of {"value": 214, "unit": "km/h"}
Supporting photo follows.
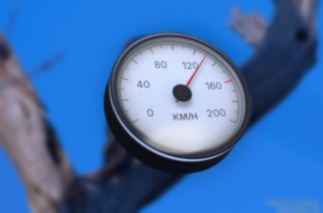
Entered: {"value": 130, "unit": "km/h"}
